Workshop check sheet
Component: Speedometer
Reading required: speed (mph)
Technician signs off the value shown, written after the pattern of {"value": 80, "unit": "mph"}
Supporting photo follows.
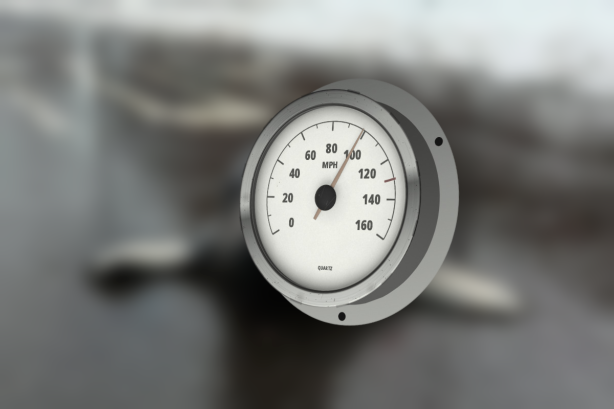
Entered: {"value": 100, "unit": "mph"}
